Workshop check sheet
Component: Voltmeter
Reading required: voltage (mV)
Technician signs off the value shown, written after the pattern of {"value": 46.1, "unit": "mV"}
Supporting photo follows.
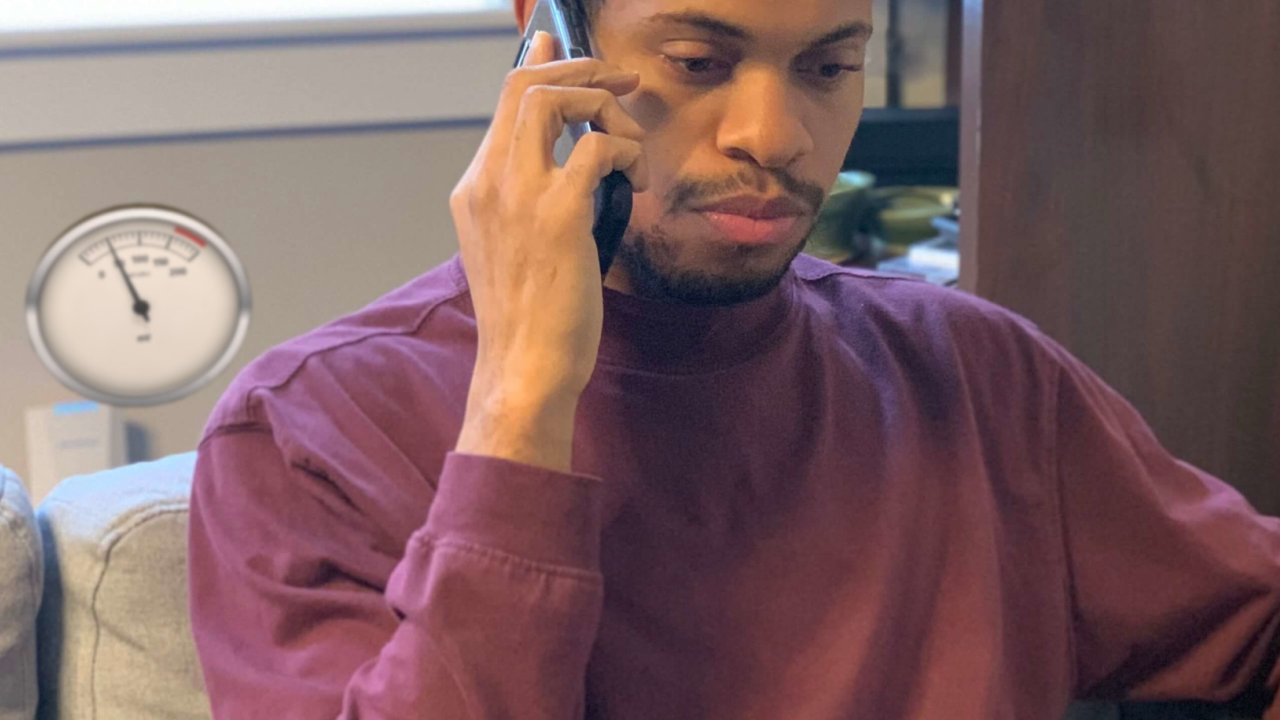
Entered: {"value": 50, "unit": "mV"}
